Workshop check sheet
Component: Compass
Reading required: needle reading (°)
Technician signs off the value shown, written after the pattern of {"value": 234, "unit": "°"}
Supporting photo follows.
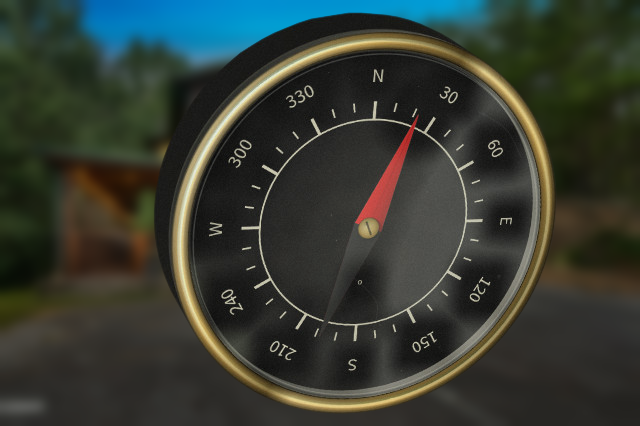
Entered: {"value": 20, "unit": "°"}
